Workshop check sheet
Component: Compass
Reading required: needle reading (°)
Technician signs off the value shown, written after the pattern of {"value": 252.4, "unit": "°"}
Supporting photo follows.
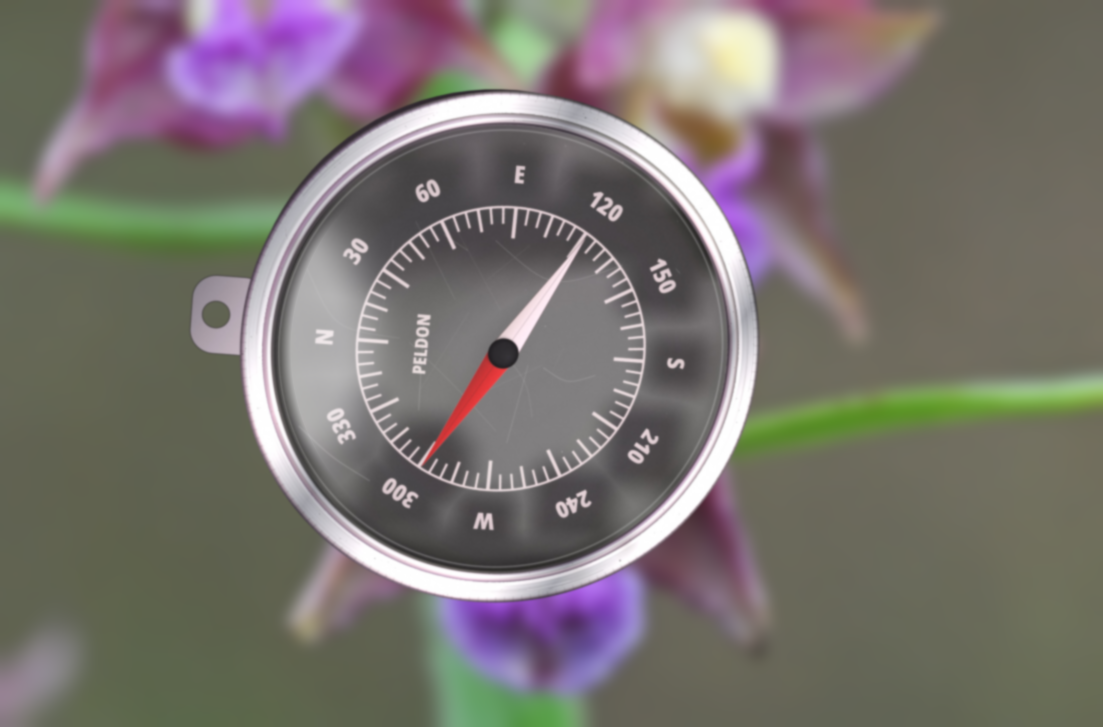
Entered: {"value": 300, "unit": "°"}
